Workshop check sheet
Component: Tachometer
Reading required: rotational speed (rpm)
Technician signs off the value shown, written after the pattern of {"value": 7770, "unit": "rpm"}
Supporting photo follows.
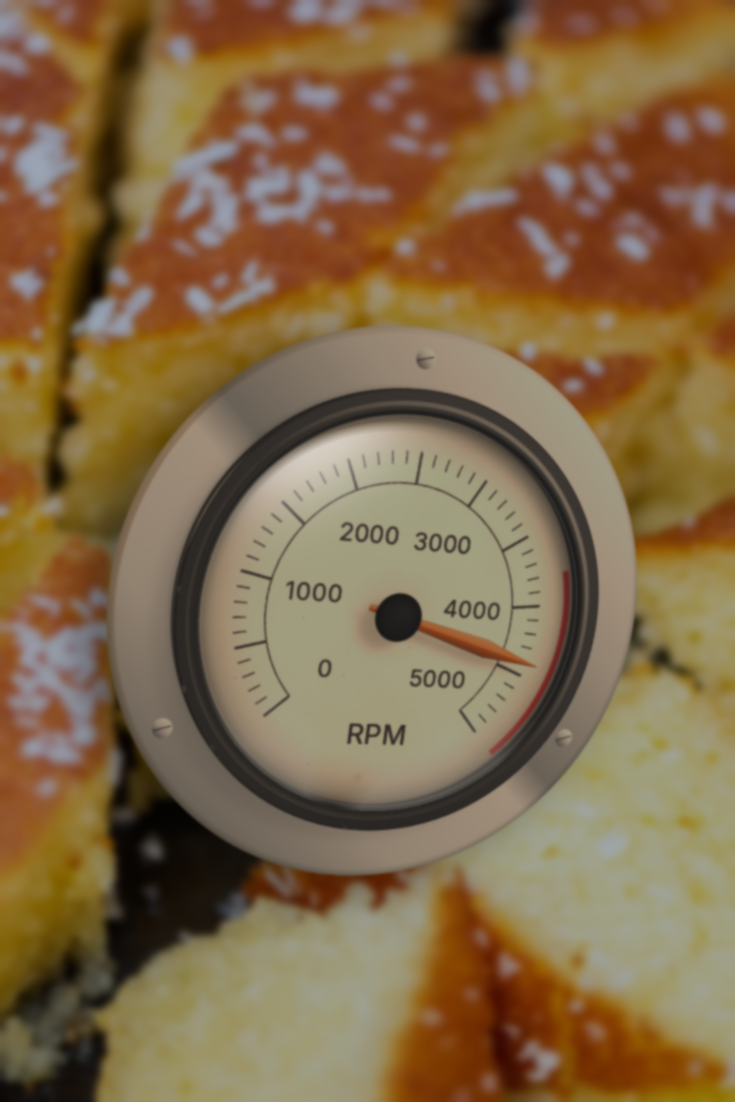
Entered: {"value": 4400, "unit": "rpm"}
